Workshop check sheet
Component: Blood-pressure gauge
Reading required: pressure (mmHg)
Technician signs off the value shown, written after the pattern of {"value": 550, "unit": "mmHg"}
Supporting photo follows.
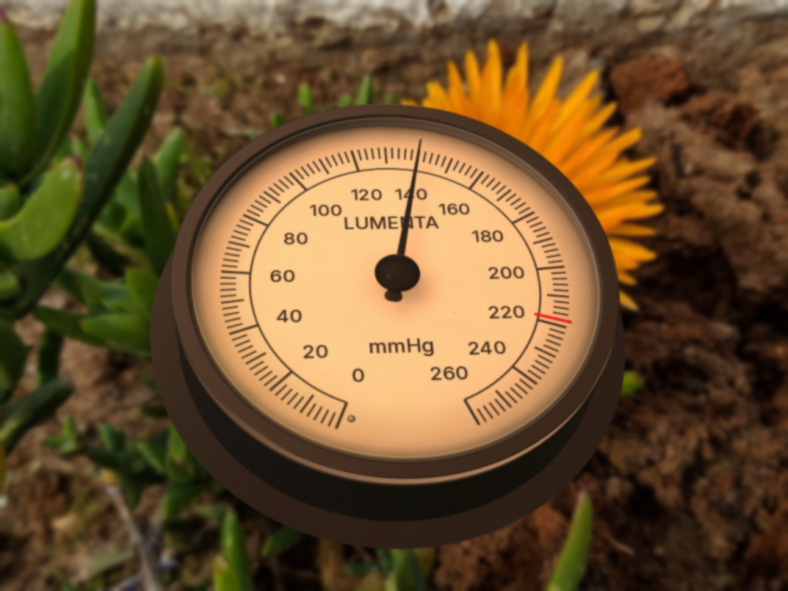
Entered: {"value": 140, "unit": "mmHg"}
